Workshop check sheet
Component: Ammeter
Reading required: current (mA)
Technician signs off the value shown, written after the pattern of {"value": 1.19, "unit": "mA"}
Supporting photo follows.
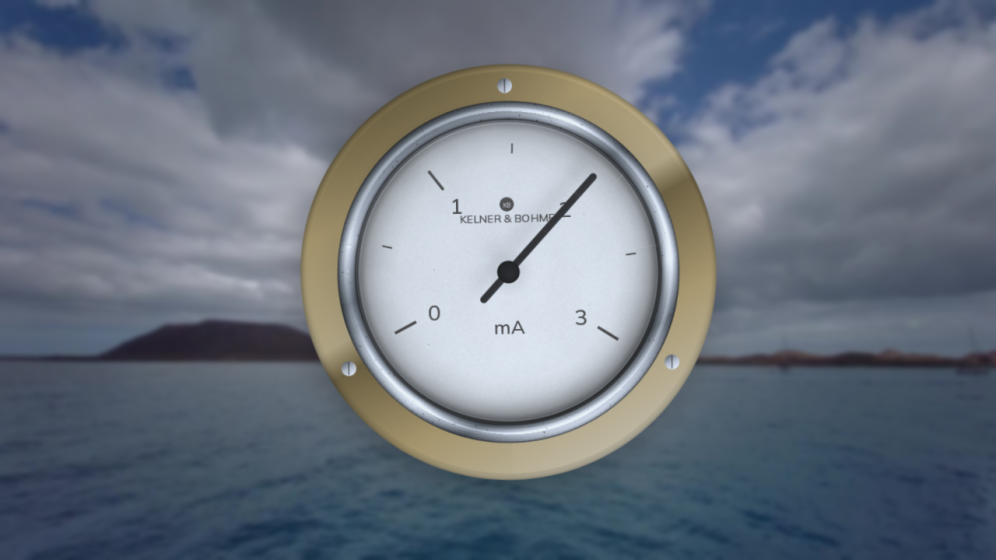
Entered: {"value": 2, "unit": "mA"}
